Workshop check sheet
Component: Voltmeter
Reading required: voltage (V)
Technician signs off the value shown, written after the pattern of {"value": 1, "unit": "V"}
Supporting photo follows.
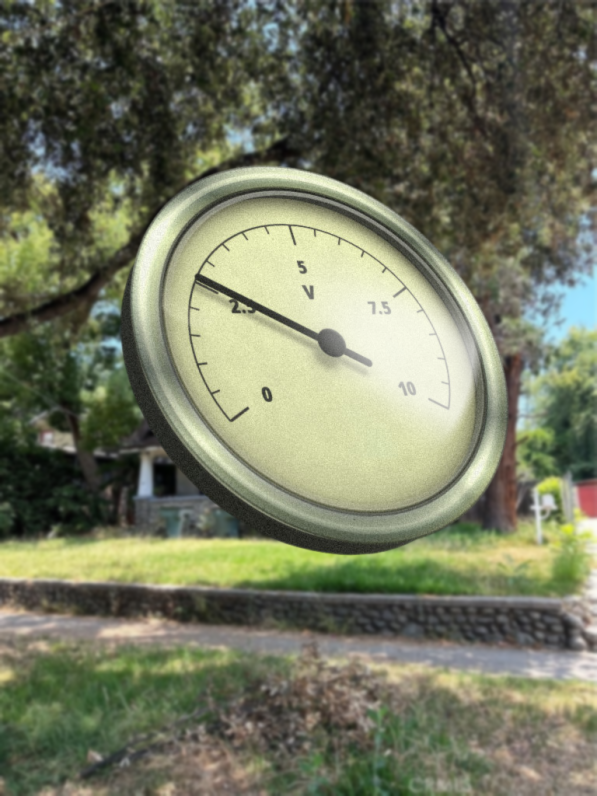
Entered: {"value": 2.5, "unit": "V"}
